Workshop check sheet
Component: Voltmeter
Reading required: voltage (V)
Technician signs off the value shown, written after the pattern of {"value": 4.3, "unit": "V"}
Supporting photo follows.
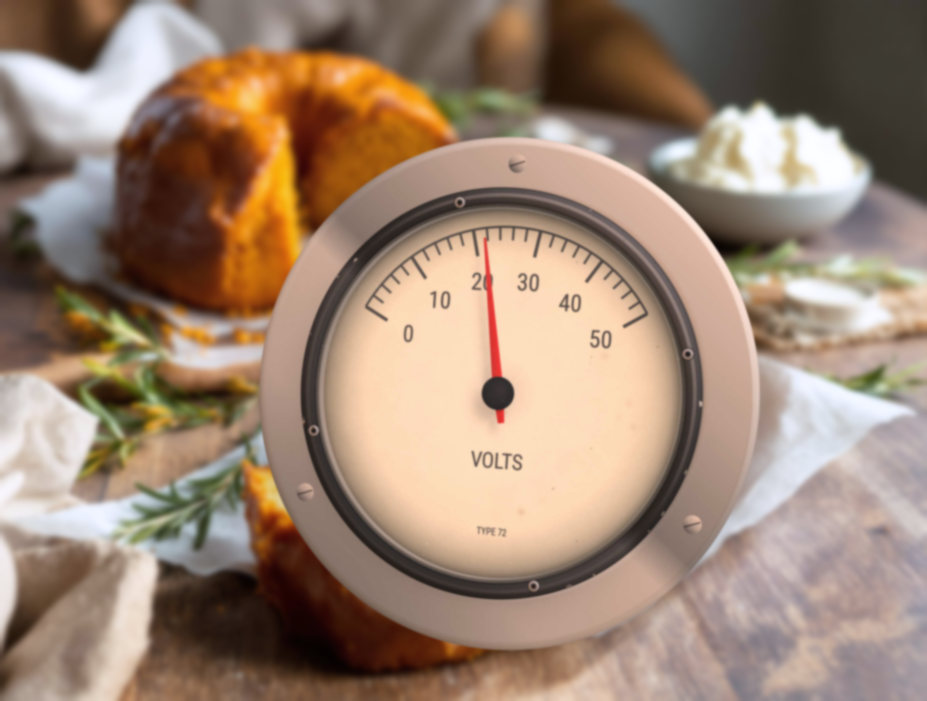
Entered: {"value": 22, "unit": "V"}
